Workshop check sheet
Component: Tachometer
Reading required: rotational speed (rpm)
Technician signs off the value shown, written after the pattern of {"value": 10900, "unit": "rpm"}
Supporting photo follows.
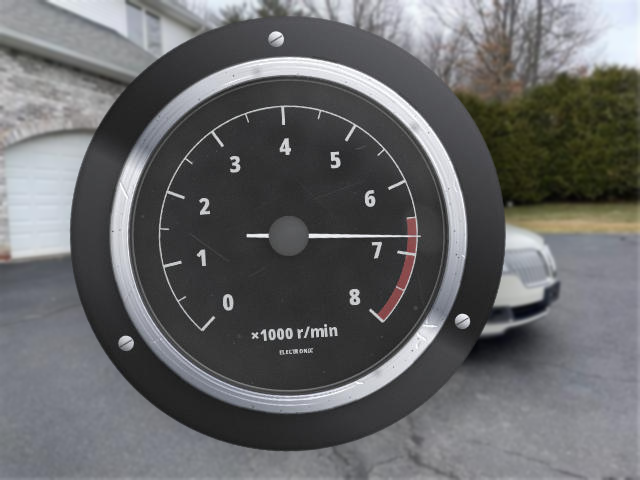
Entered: {"value": 6750, "unit": "rpm"}
